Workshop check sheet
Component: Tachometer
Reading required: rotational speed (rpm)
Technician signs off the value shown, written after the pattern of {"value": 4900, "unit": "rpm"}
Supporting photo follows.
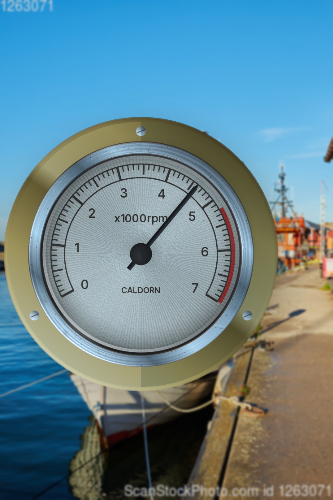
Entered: {"value": 4600, "unit": "rpm"}
